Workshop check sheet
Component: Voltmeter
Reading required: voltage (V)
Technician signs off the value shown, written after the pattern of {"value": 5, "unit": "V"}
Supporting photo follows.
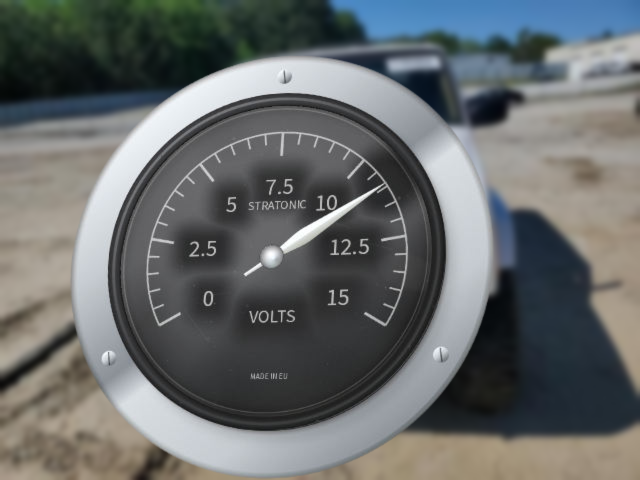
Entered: {"value": 11, "unit": "V"}
